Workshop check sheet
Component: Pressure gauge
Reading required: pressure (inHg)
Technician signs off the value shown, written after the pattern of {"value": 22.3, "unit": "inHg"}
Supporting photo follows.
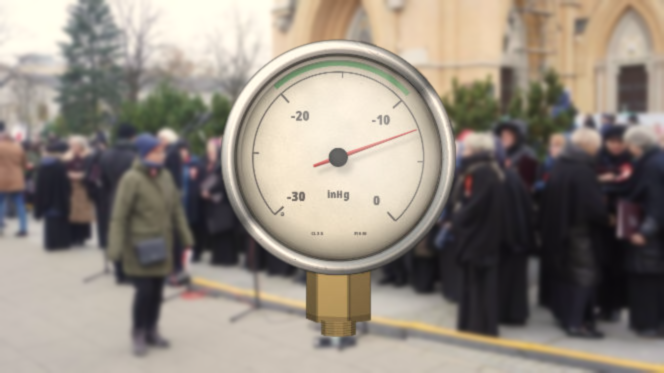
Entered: {"value": -7.5, "unit": "inHg"}
